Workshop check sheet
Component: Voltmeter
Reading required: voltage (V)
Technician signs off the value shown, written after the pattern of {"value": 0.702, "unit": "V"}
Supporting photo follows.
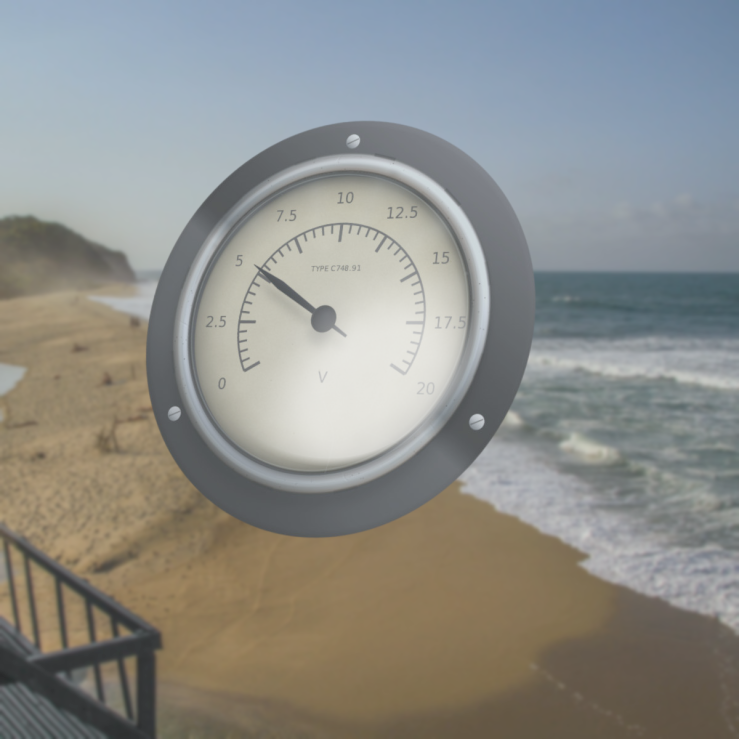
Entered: {"value": 5.25, "unit": "V"}
